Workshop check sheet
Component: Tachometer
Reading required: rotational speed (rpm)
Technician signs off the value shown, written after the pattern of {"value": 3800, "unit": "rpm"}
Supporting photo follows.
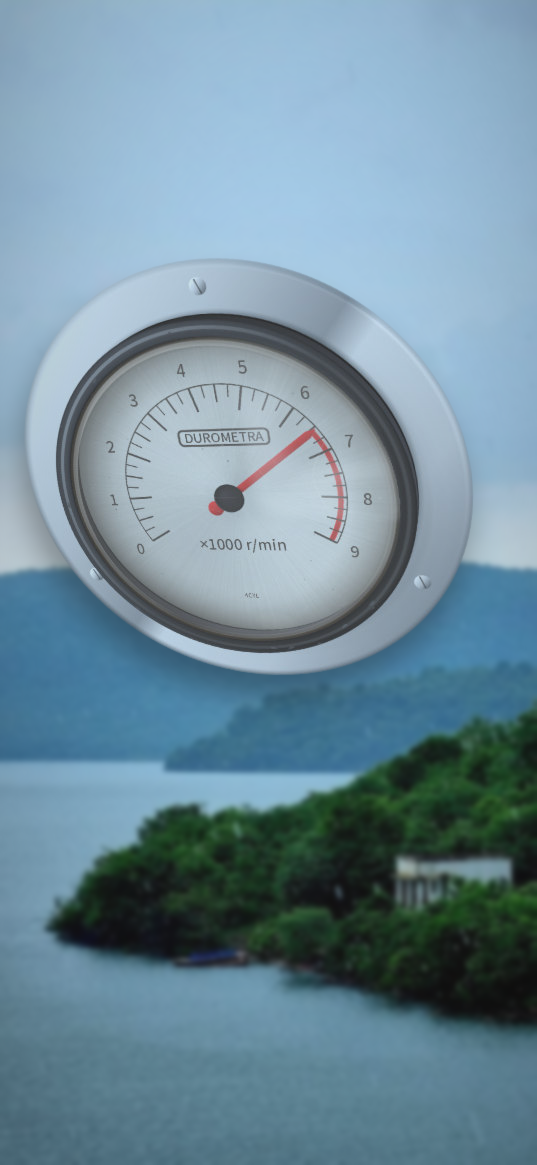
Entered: {"value": 6500, "unit": "rpm"}
